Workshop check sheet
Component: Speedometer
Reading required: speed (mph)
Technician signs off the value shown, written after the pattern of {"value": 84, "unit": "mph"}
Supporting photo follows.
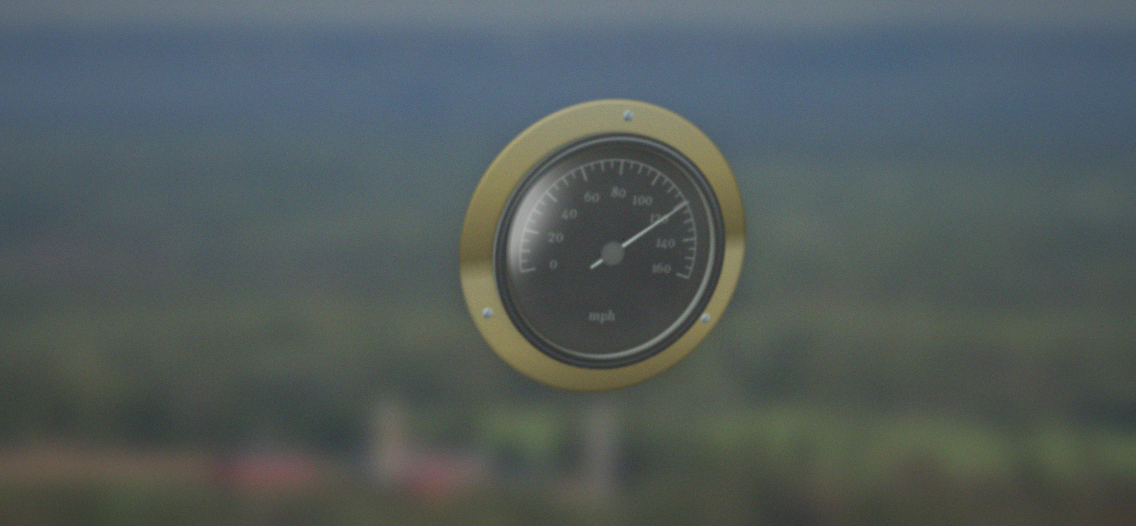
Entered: {"value": 120, "unit": "mph"}
